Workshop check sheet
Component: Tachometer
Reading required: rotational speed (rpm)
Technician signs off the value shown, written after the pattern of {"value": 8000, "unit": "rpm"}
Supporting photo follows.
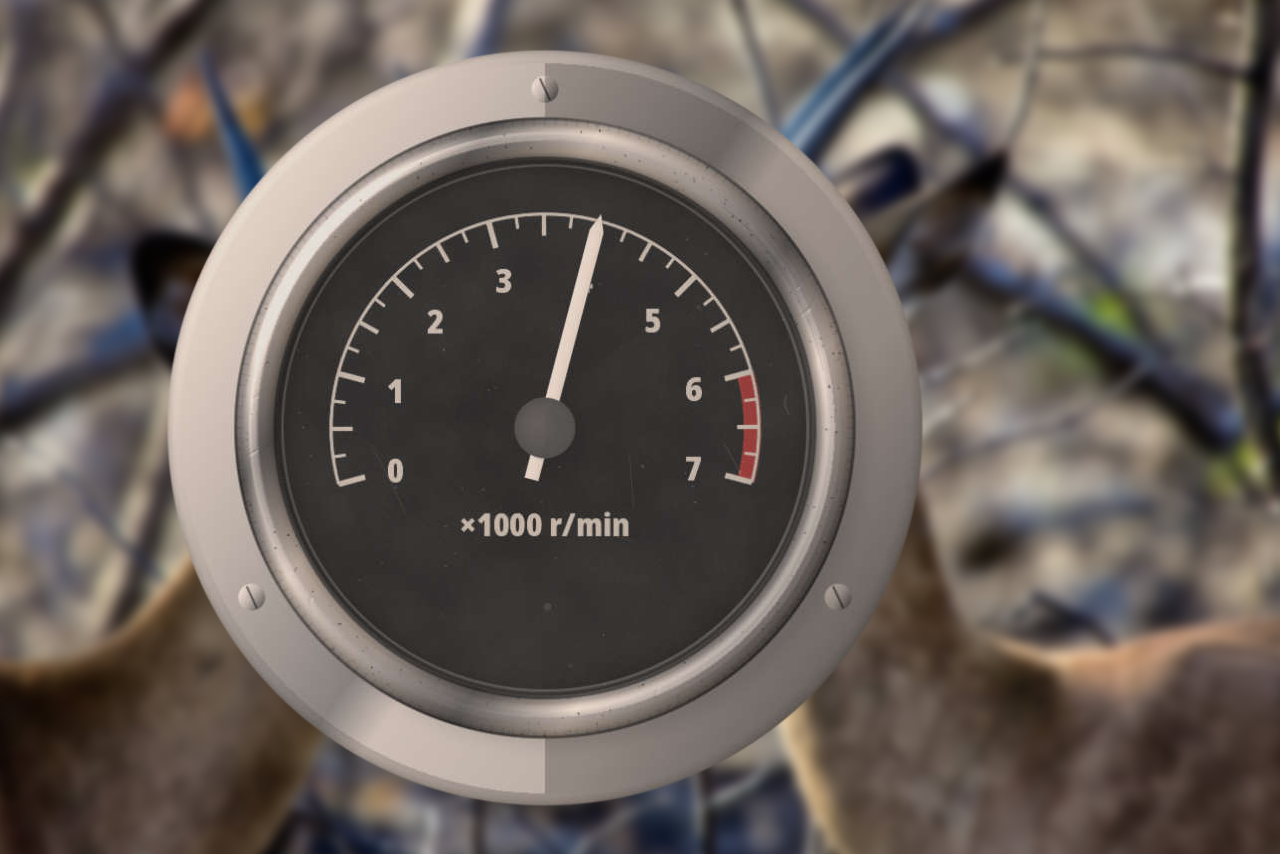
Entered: {"value": 4000, "unit": "rpm"}
